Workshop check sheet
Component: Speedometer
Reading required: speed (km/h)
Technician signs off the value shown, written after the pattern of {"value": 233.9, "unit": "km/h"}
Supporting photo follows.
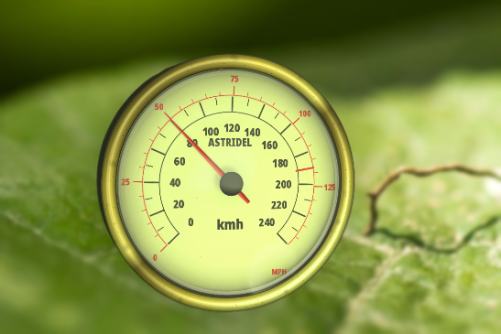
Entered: {"value": 80, "unit": "km/h"}
